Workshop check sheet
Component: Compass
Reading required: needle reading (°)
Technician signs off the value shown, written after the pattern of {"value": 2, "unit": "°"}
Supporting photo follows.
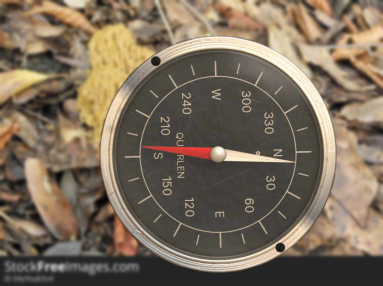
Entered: {"value": 187.5, "unit": "°"}
